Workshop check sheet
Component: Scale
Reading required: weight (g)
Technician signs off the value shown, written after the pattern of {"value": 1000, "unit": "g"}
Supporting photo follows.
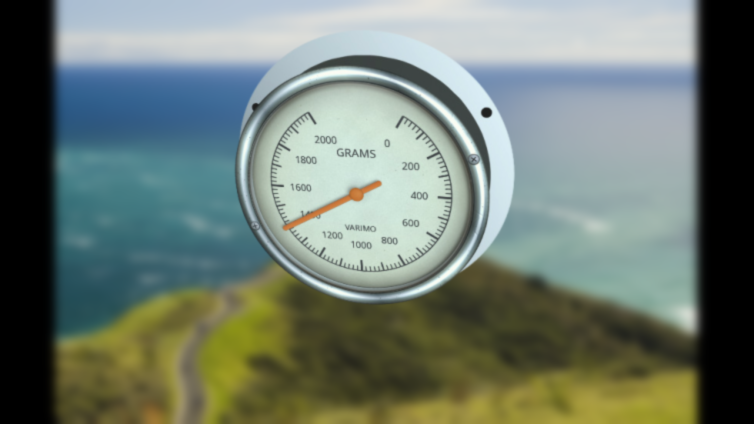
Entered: {"value": 1400, "unit": "g"}
